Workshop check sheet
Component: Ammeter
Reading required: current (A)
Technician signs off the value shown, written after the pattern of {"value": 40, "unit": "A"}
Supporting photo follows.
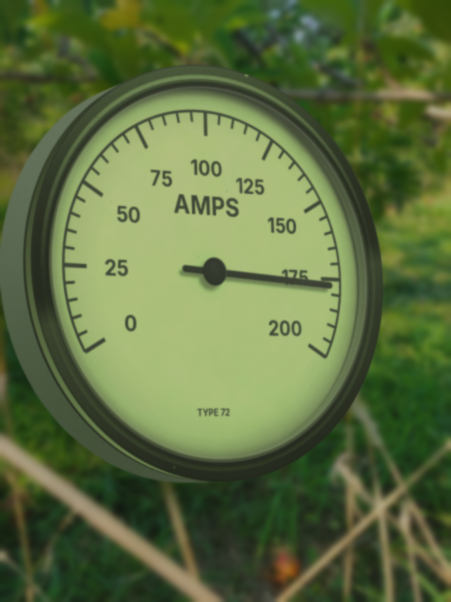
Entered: {"value": 177.5, "unit": "A"}
